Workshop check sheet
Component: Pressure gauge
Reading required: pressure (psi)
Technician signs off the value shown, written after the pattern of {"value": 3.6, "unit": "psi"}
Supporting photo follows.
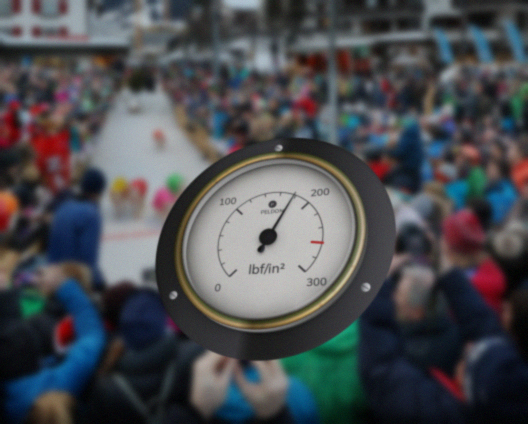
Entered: {"value": 180, "unit": "psi"}
